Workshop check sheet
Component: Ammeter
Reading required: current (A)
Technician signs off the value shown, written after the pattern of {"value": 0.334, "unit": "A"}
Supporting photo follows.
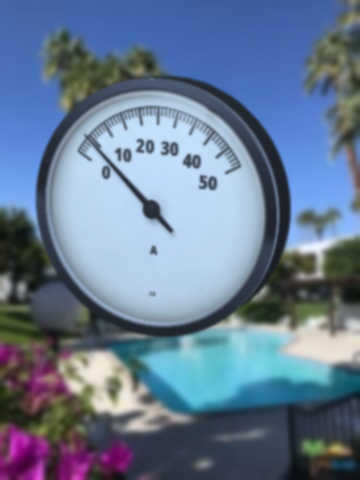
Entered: {"value": 5, "unit": "A"}
